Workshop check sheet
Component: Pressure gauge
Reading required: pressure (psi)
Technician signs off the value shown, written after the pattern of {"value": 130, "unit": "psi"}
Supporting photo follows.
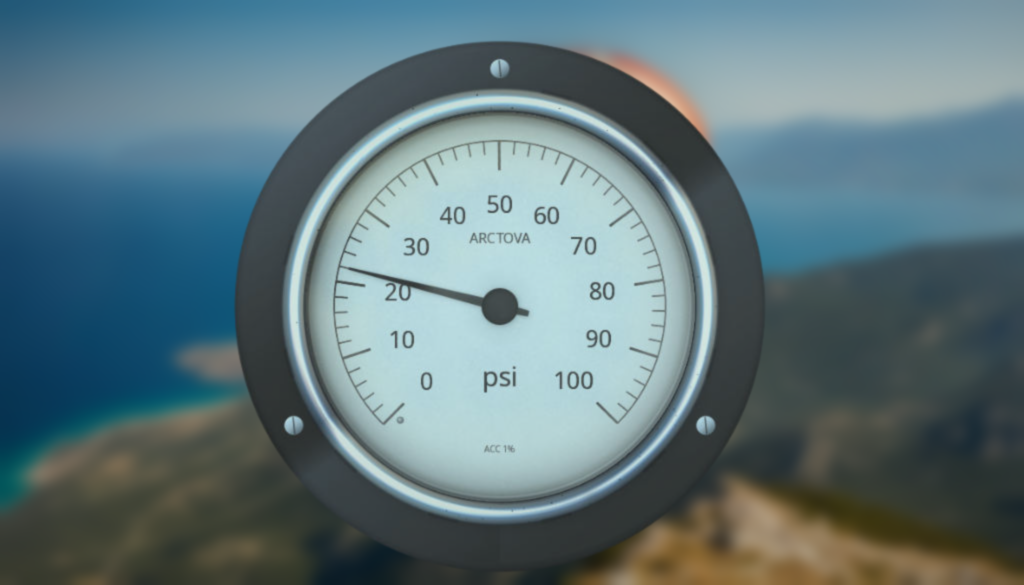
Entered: {"value": 22, "unit": "psi"}
